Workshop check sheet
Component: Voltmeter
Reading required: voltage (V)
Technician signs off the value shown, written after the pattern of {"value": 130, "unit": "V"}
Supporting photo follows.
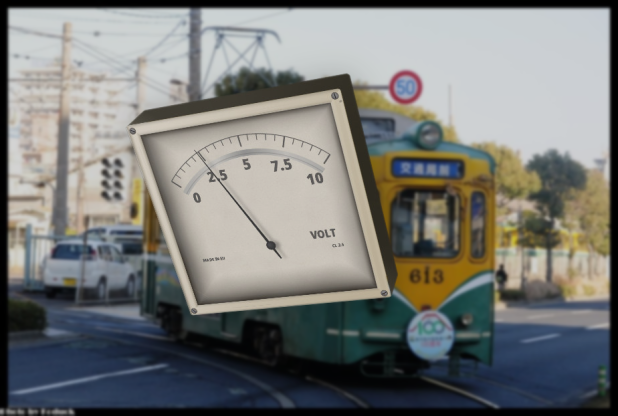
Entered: {"value": 2.5, "unit": "V"}
